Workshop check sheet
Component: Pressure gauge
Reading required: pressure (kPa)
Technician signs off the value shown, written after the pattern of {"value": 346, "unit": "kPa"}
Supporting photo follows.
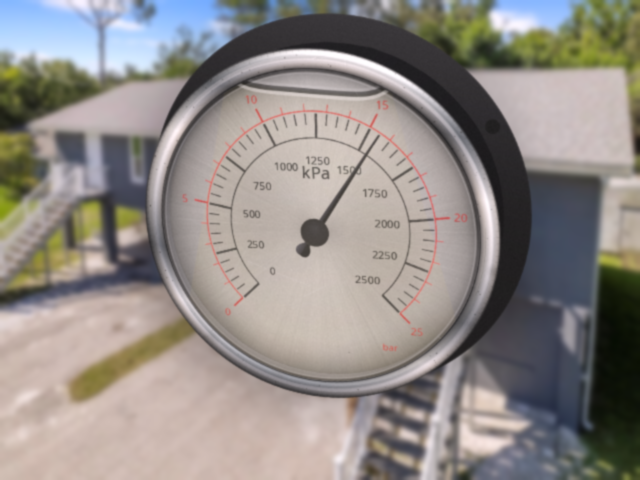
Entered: {"value": 1550, "unit": "kPa"}
